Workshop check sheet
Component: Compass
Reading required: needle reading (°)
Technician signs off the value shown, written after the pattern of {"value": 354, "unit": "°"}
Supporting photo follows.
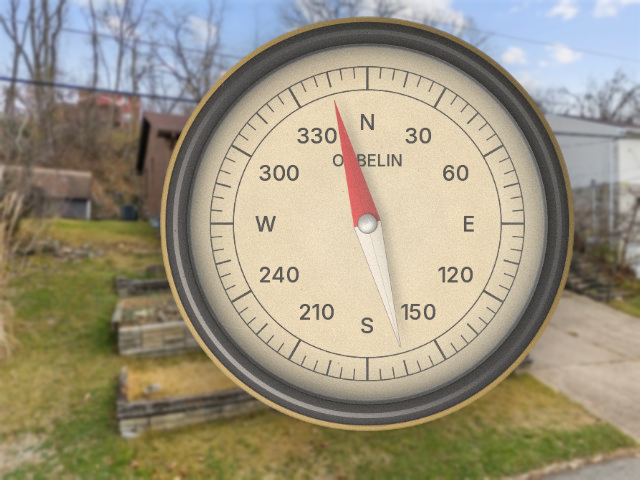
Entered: {"value": 345, "unit": "°"}
